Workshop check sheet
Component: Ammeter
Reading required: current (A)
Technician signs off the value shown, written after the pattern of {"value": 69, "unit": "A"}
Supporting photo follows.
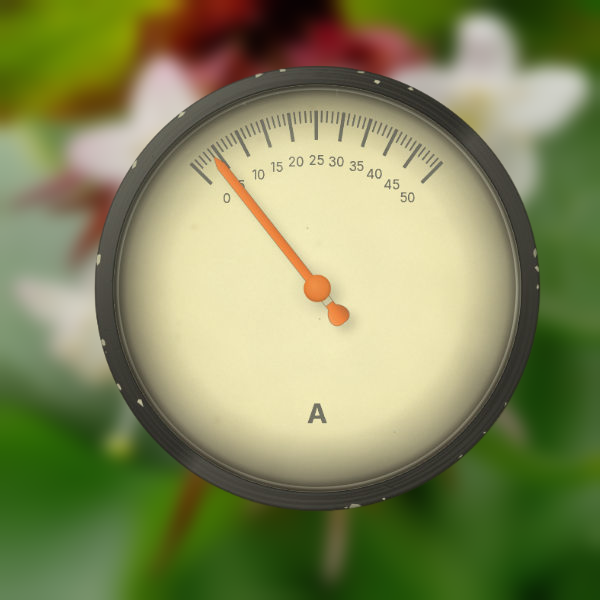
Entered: {"value": 4, "unit": "A"}
